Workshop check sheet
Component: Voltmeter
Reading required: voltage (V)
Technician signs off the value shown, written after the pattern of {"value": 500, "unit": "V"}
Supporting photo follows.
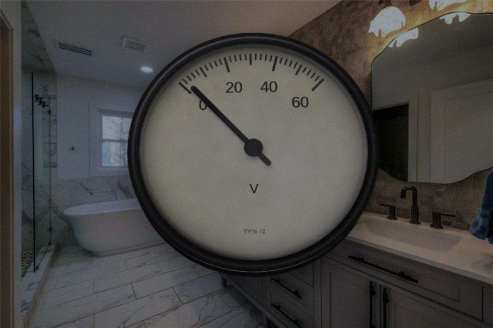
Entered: {"value": 2, "unit": "V"}
